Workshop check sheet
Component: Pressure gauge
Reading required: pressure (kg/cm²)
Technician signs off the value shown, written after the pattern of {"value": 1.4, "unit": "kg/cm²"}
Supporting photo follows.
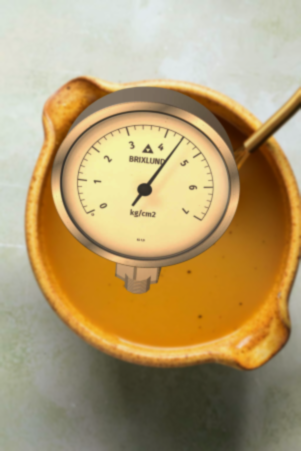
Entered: {"value": 4.4, "unit": "kg/cm²"}
